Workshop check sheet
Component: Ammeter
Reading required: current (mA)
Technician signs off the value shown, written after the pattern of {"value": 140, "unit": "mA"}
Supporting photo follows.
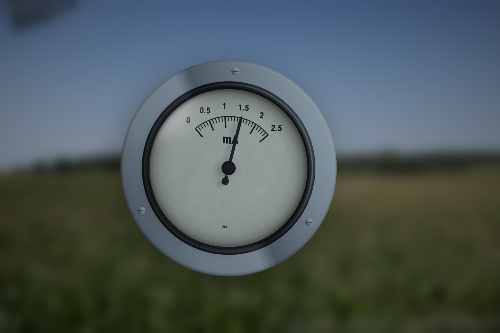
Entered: {"value": 1.5, "unit": "mA"}
